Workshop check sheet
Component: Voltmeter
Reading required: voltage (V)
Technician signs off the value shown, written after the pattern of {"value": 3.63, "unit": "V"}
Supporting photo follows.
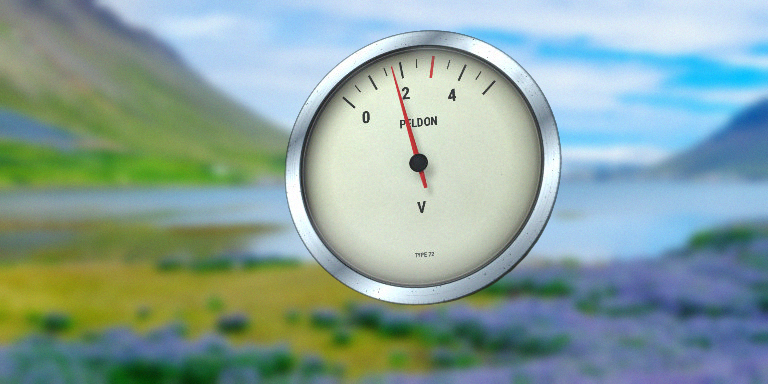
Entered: {"value": 1.75, "unit": "V"}
